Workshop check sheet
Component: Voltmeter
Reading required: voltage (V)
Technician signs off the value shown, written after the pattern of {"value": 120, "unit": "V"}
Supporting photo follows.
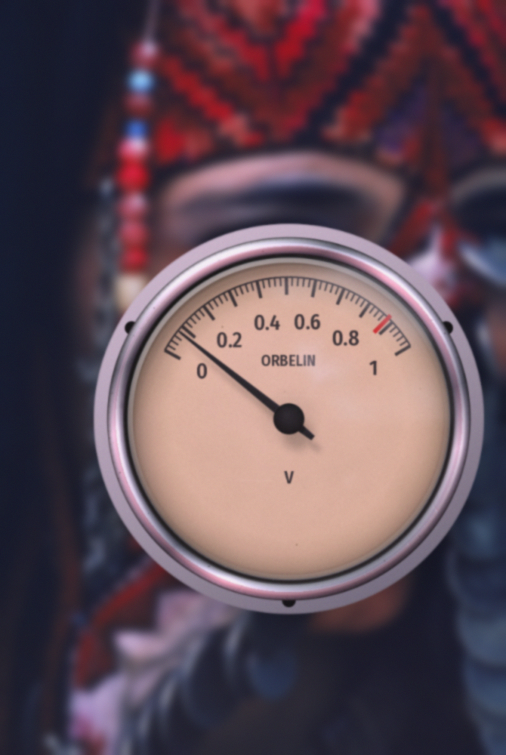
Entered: {"value": 0.08, "unit": "V"}
